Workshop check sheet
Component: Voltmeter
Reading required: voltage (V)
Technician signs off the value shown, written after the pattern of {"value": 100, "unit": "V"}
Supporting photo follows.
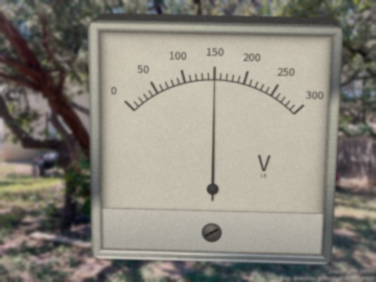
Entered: {"value": 150, "unit": "V"}
